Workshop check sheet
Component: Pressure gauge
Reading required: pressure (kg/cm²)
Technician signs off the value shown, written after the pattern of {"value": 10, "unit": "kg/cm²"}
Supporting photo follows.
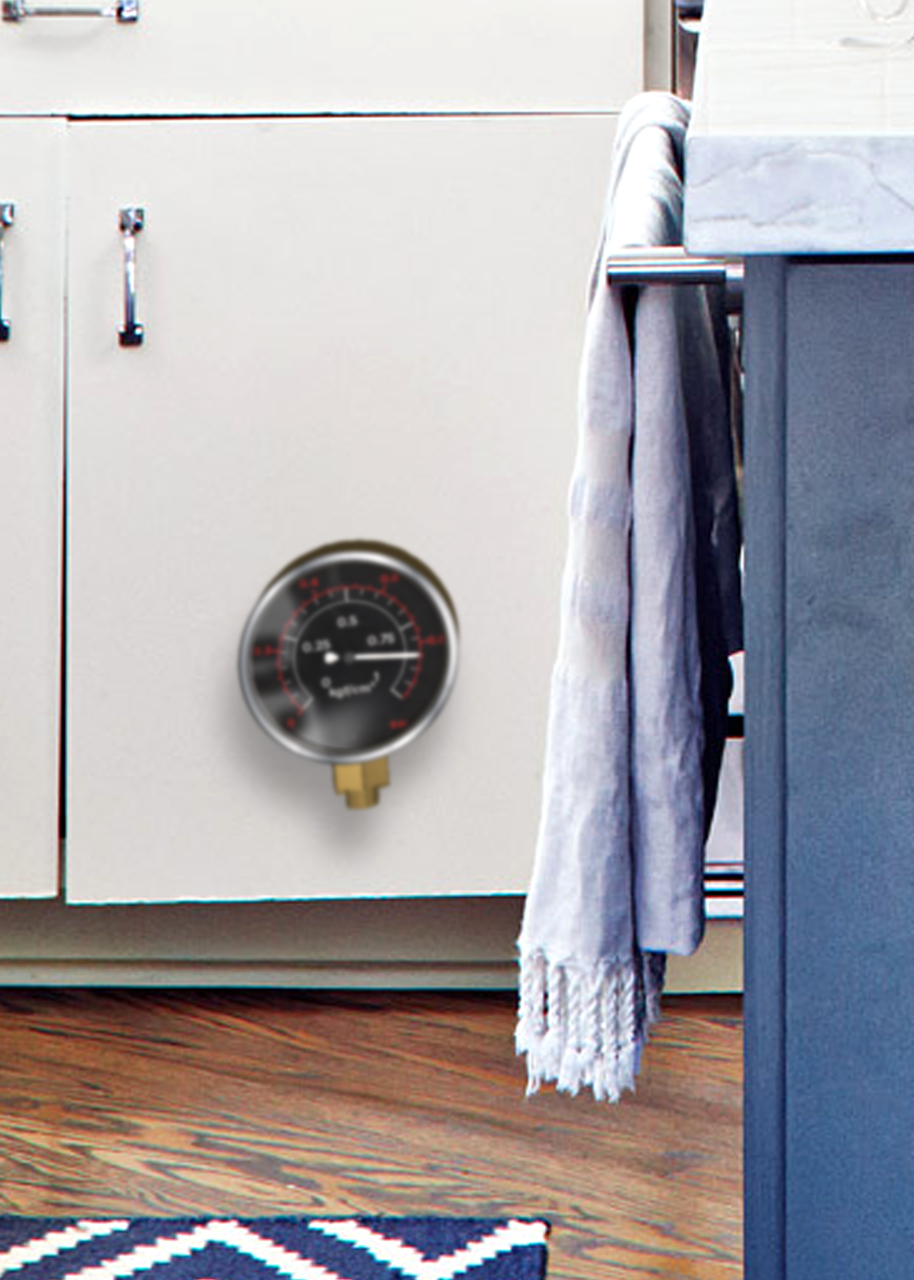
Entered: {"value": 0.85, "unit": "kg/cm²"}
